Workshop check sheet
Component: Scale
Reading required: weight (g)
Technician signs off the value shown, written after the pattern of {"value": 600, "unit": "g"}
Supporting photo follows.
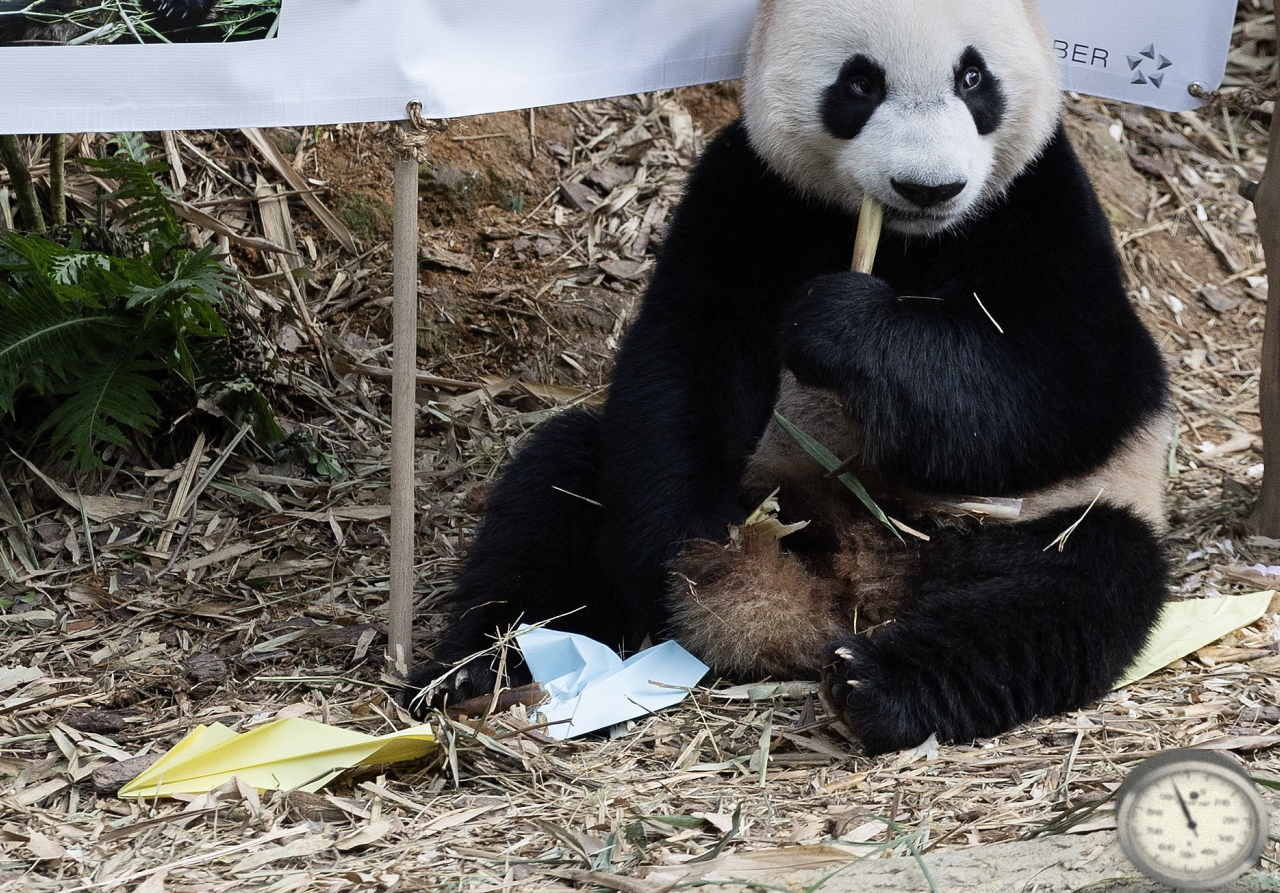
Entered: {"value": 950, "unit": "g"}
